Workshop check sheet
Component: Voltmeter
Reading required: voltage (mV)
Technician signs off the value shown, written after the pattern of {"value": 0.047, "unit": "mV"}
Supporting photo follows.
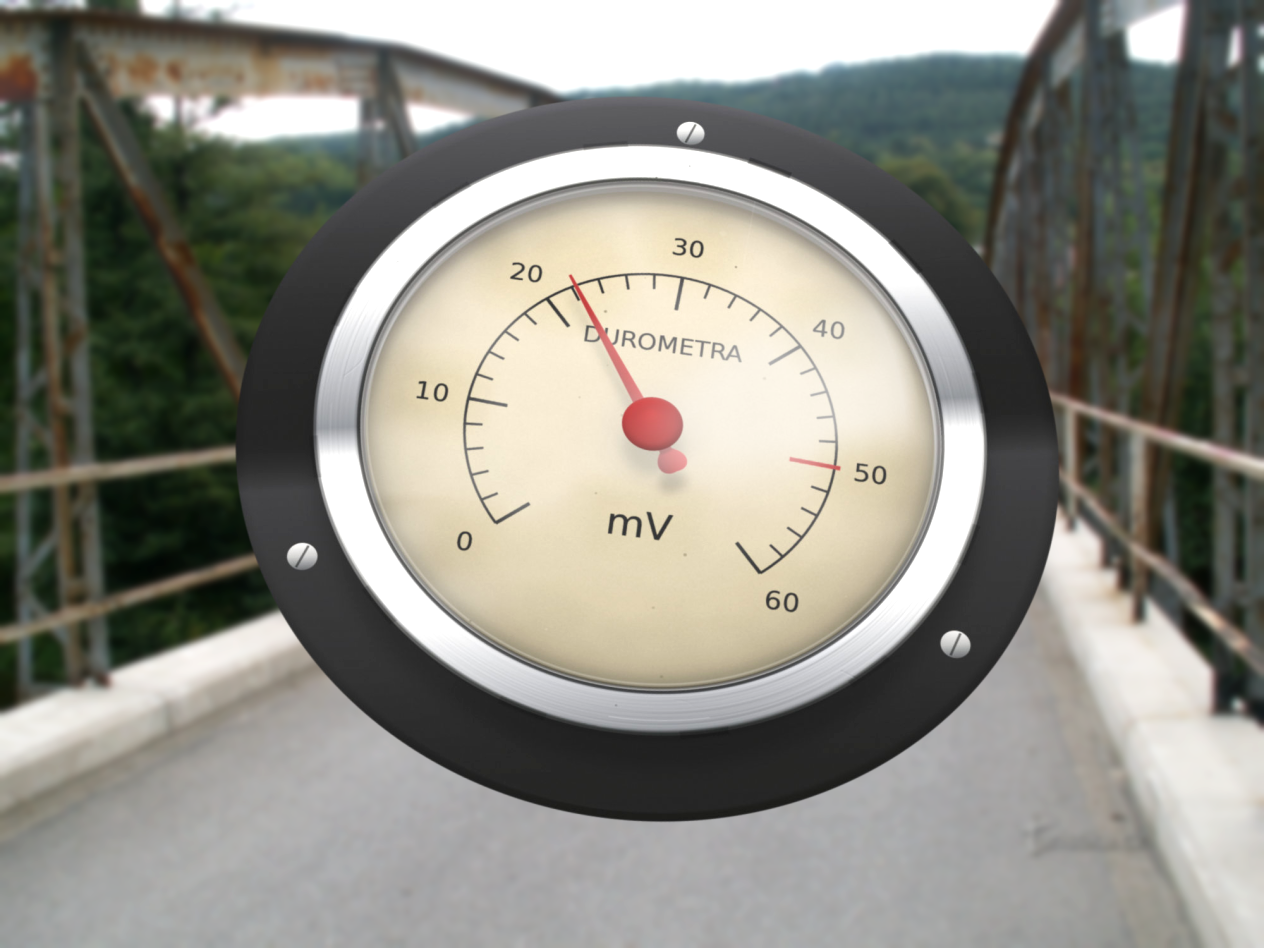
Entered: {"value": 22, "unit": "mV"}
